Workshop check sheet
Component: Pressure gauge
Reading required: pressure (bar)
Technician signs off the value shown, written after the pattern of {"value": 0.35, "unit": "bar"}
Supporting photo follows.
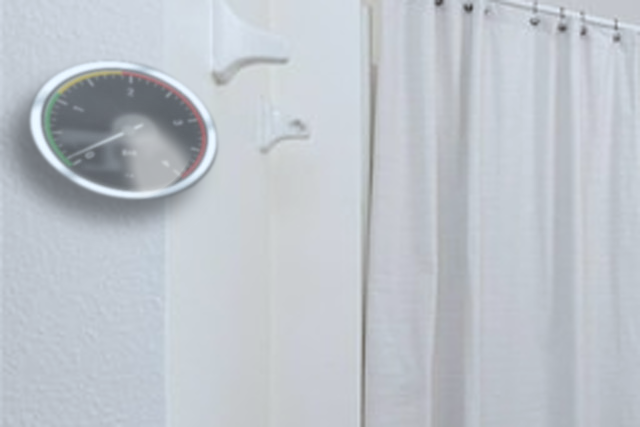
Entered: {"value": 0.1, "unit": "bar"}
